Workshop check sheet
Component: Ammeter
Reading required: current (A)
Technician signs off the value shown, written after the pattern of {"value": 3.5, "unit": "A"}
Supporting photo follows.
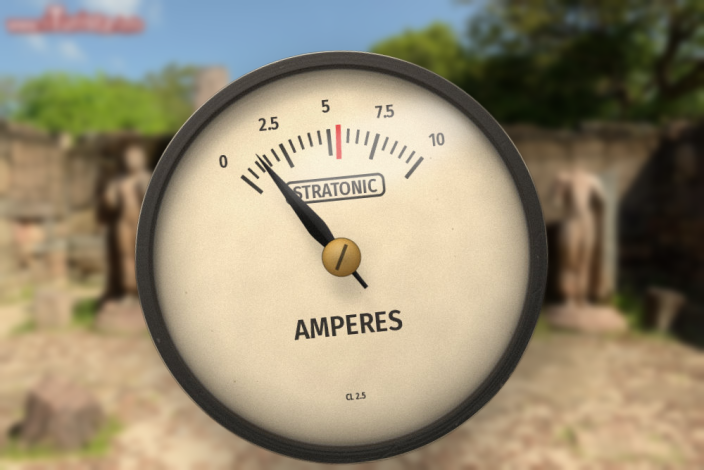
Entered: {"value": 1.25, "unit": "A"}
